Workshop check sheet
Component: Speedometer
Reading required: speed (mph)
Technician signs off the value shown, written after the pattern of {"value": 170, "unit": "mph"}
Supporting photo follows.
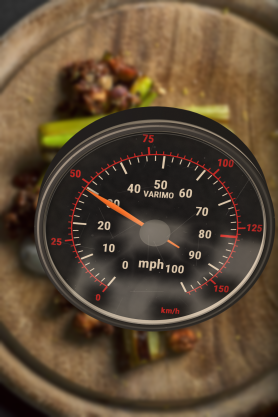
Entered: {"value": 30, "unit": "mph"}
